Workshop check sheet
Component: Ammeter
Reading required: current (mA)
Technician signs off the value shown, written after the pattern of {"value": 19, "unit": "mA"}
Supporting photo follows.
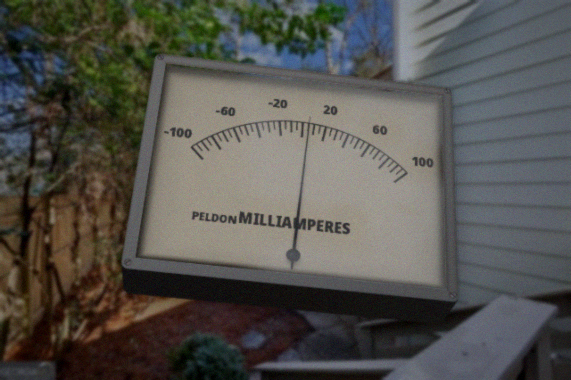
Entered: {"value": 5, "unit": "mA"}
